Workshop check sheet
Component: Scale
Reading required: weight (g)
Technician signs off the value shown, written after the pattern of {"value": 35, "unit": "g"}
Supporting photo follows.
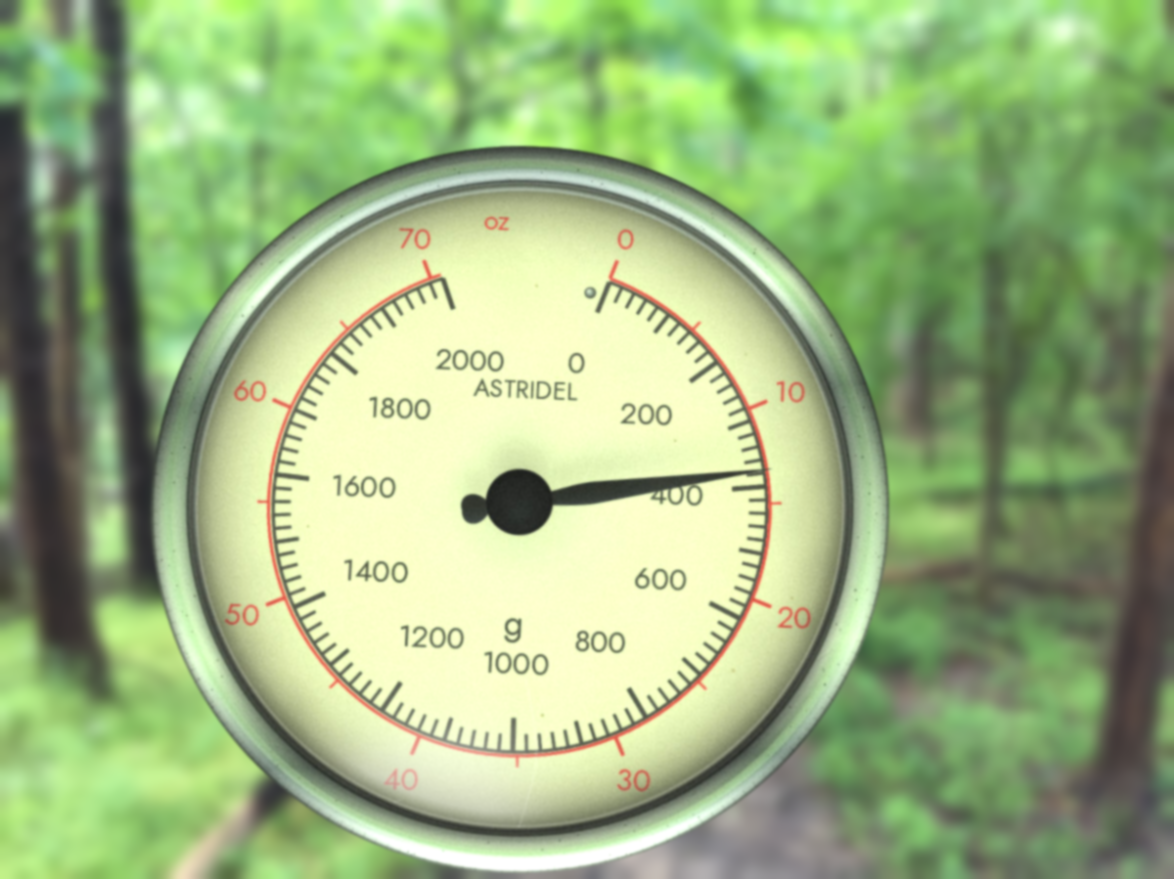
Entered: {"value": 380, "unit": "g"}
